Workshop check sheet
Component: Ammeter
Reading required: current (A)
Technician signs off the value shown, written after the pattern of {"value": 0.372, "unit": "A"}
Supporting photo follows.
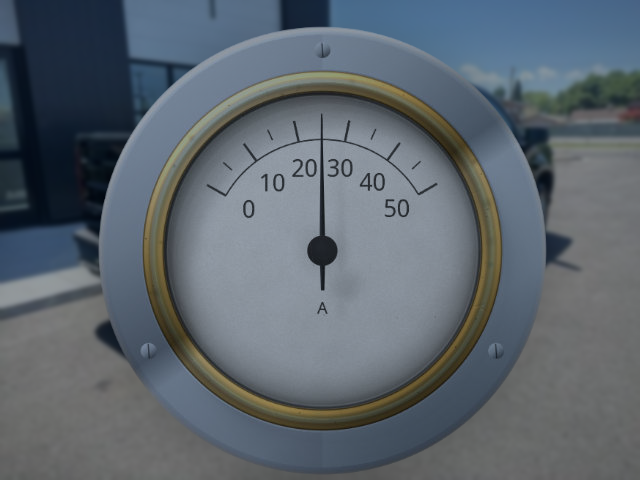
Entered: {"value": 25, "unit": "A"}
